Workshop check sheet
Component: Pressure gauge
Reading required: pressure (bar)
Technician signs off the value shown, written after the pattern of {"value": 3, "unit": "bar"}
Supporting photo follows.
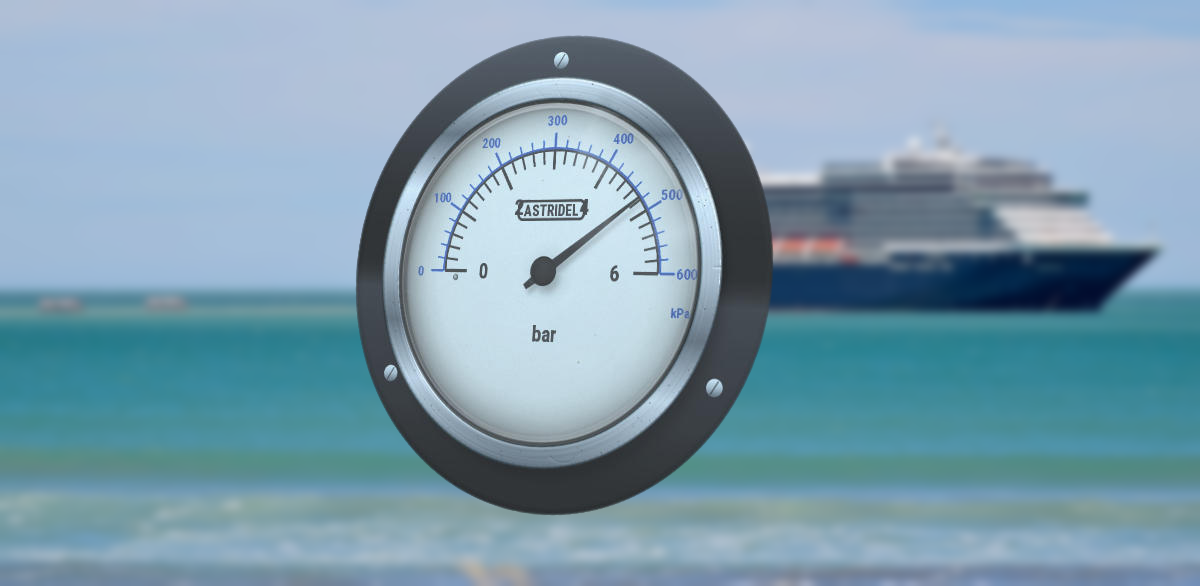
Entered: {"value": 4.8, "unit": "bar"}
